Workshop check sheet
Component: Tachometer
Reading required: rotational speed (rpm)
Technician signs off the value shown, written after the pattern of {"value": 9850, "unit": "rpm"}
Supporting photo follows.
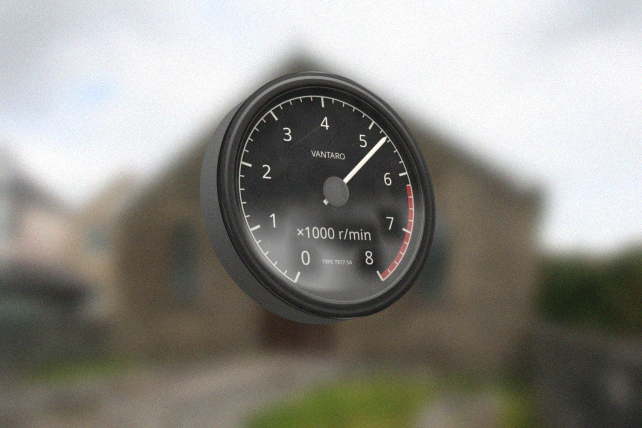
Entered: {"value": 5300, "unit": "rpm"}
